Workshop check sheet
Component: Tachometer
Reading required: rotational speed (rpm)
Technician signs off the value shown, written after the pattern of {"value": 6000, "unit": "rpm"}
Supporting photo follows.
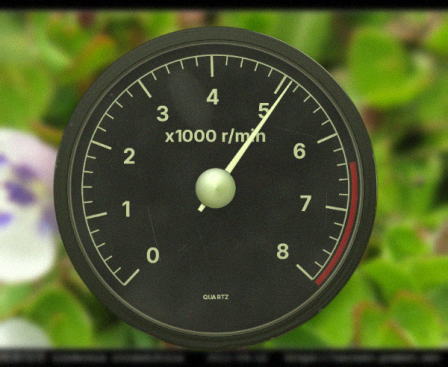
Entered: {"value": 5100, "unit": "rpm"}
